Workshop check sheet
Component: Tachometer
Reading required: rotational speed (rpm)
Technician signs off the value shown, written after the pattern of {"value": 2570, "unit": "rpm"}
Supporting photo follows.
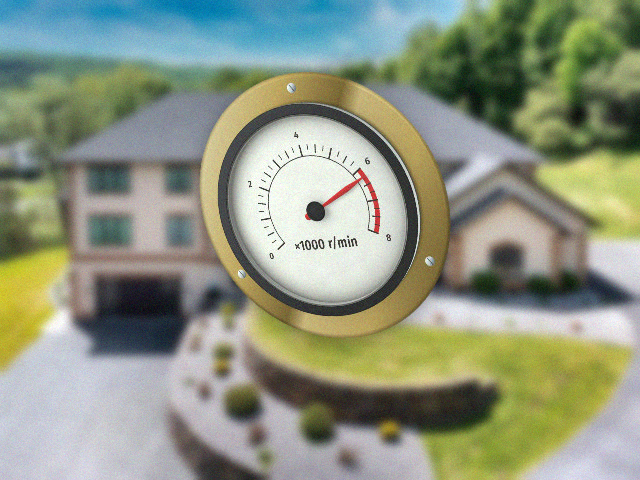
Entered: {"value": 6250, "unit": "rpm"}
